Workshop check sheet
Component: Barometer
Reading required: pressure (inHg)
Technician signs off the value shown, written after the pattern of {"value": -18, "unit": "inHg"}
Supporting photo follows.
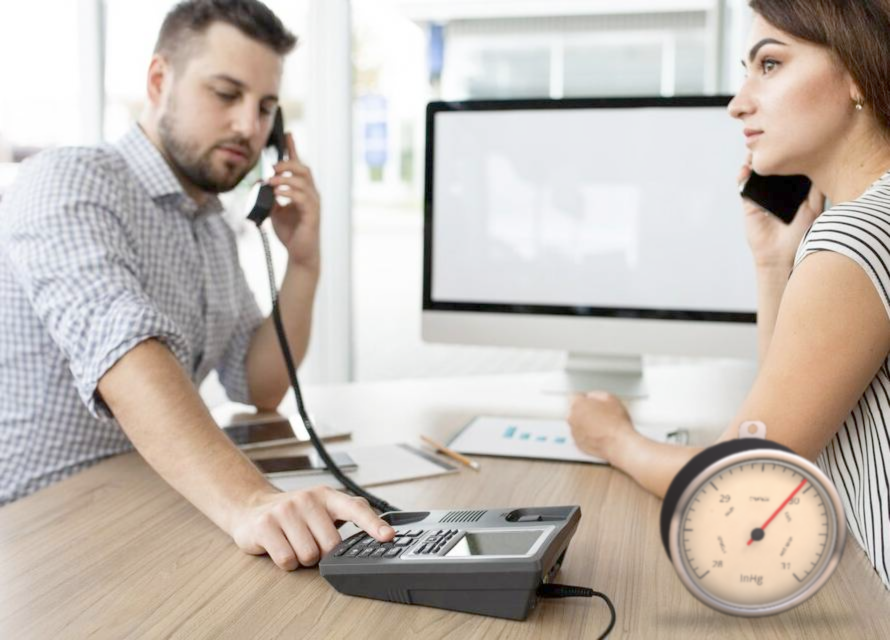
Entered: {"value": 29.9, "unit": "inHg"}
